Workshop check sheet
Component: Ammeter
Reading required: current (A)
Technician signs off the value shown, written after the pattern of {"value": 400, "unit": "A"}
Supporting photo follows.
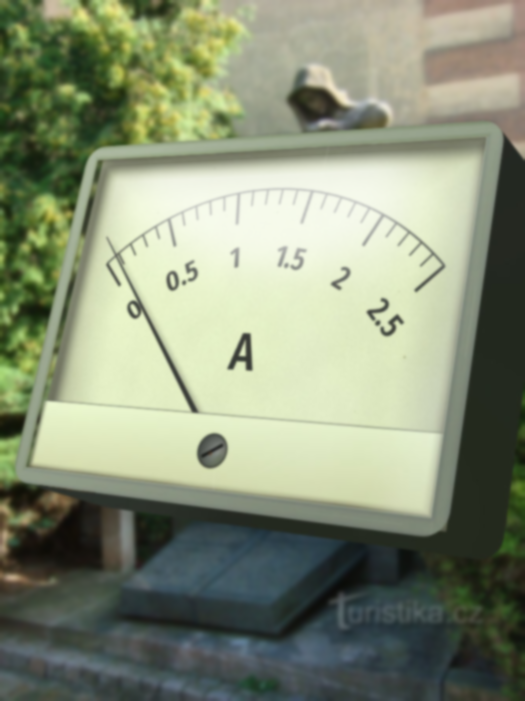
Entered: {"value": 0.1, "unit": "A"}
